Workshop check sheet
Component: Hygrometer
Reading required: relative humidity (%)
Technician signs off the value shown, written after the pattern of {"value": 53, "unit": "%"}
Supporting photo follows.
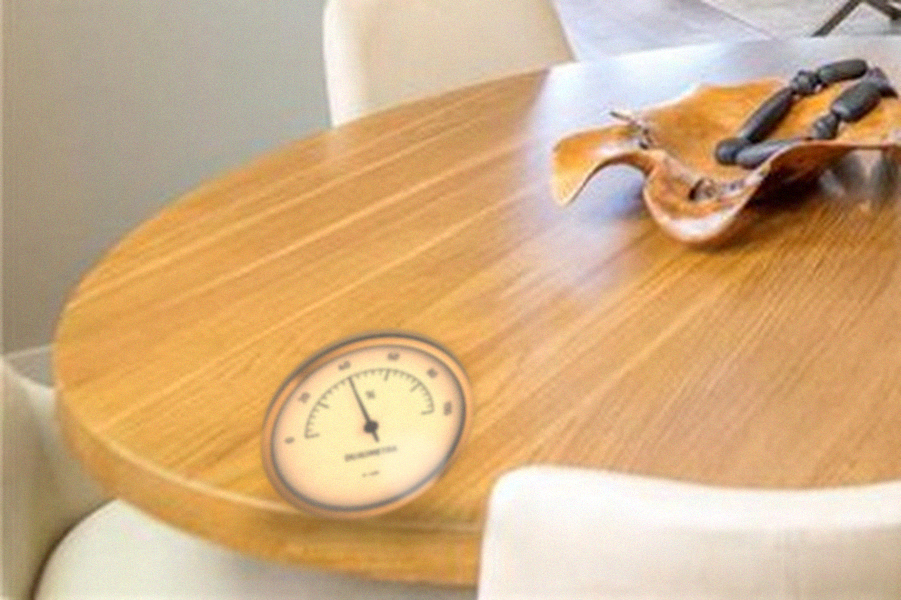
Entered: {"value": 40, "unit": "%"}
